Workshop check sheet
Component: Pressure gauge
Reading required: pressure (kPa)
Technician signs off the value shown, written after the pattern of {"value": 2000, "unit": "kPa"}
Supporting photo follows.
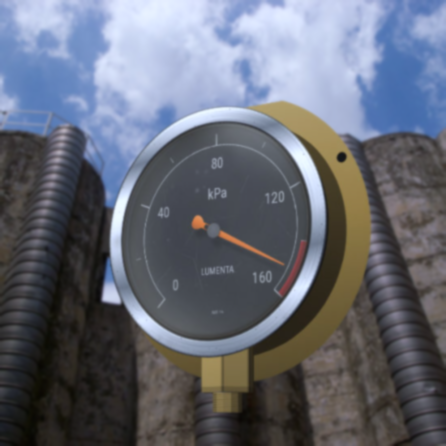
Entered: {"value": 150, "unit": "kPa"}
